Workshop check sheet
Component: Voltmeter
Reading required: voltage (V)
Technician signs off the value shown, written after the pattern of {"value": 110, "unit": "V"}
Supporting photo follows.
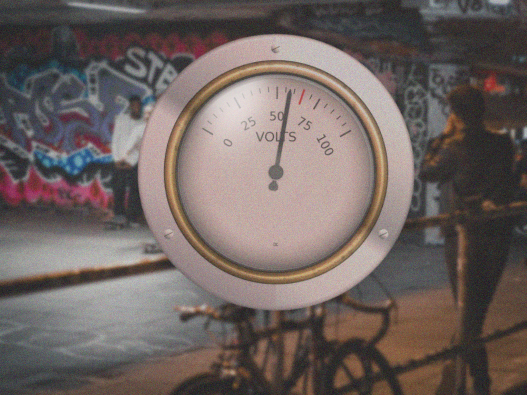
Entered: {"value": 57.5, "unit": "V"}
